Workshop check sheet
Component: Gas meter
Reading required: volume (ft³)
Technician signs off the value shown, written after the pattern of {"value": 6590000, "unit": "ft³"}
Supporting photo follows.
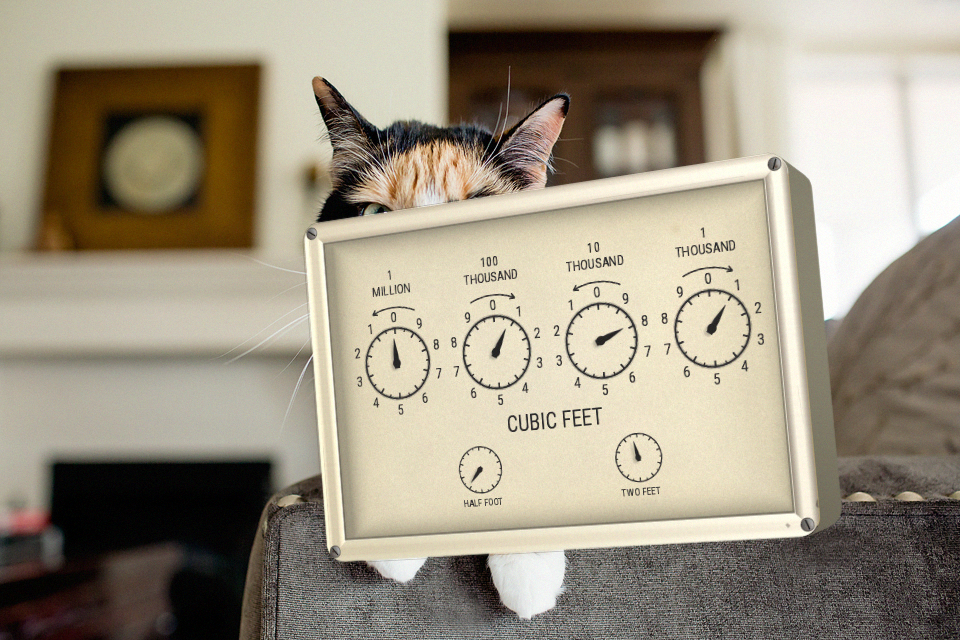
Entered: {"value": 8100, "unit": "ft³"}
